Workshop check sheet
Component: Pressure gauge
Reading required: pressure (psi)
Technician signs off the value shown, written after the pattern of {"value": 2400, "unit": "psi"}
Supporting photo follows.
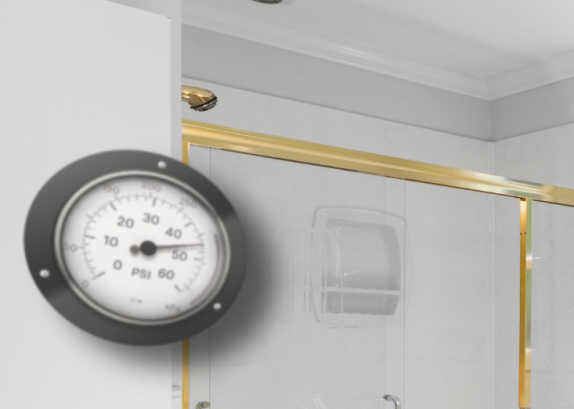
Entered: {"value": 46, "unit": "psi"}
